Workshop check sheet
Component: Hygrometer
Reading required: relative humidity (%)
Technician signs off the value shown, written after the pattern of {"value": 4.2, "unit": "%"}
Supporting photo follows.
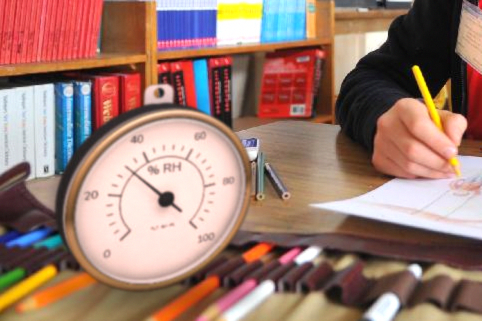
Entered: {"value": 32, "unit": "%"}
